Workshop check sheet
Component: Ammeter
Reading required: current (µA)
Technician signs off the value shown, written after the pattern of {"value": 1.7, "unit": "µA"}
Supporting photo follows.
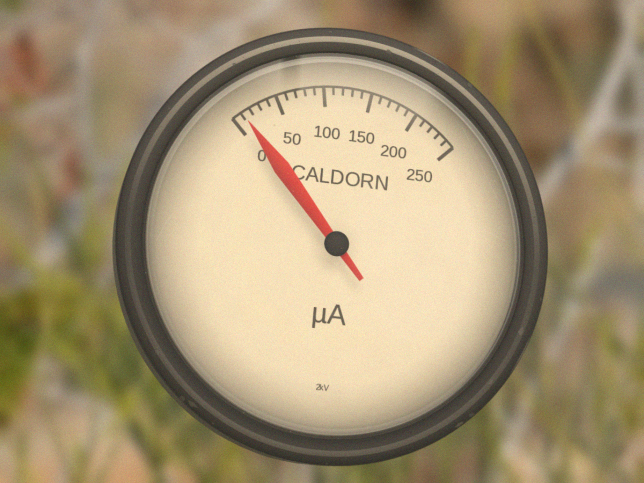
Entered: {"value": 10, "unit": "µA"}
